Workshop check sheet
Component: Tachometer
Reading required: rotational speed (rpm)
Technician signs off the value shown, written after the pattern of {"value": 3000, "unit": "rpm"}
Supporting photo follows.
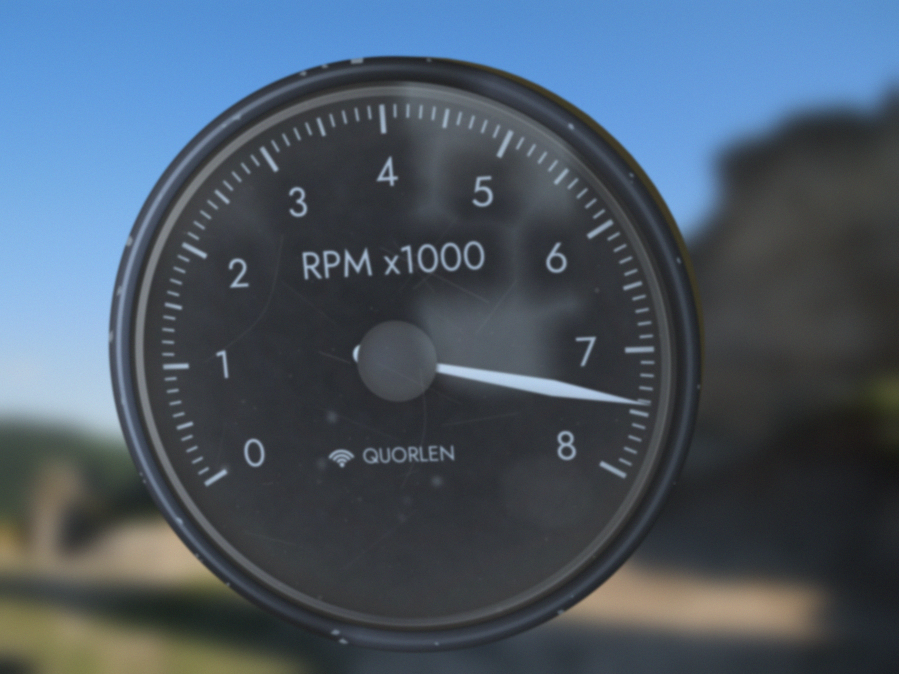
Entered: {"value": 7400, "unit": "rpm"}
